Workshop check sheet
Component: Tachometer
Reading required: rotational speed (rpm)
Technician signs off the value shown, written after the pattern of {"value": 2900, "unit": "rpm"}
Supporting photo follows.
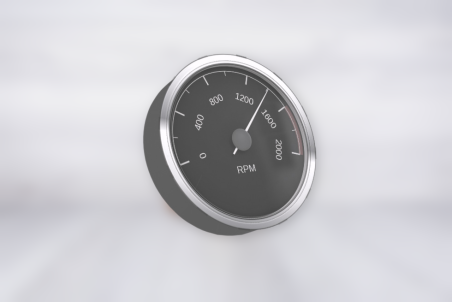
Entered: {"value": 1400, "unit": "rpm"}
